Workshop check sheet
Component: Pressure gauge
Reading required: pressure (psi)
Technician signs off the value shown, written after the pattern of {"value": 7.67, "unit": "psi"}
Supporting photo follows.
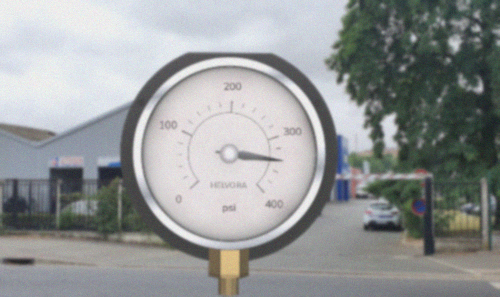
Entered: {"value": 340, "unit": "psi"}
